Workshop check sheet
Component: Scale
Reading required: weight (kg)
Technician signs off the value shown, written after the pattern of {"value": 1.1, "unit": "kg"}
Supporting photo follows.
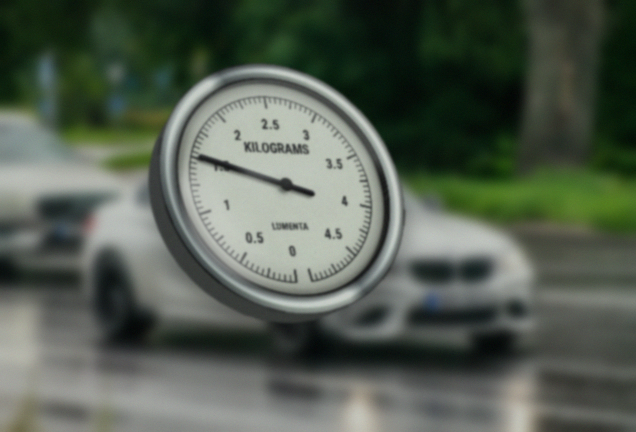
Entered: {"value": 1.5, "unit": "kg"}
